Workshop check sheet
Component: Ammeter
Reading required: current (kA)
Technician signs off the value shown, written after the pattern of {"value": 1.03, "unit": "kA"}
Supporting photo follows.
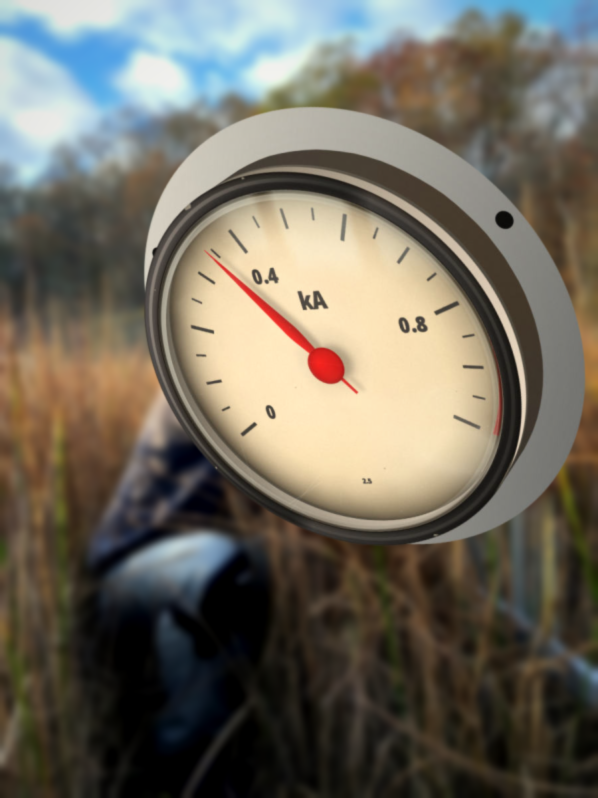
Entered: {"value": 0.35, "unit": "kA"}
